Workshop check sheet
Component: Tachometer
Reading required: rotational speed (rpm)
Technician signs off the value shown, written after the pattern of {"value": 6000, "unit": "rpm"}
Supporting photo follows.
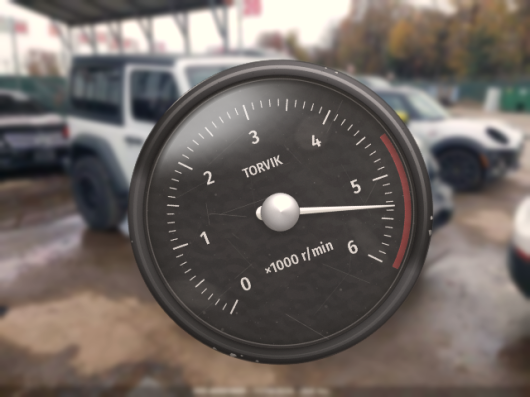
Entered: {"value": 5350, "unit": "rpm"}
